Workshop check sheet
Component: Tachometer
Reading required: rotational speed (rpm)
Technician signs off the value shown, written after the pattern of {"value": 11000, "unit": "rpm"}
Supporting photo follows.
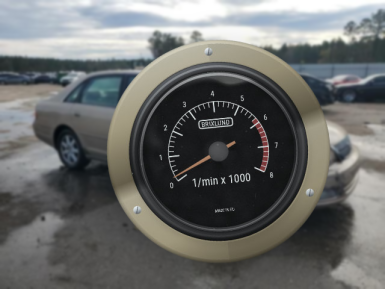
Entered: {"value": 200, "unit": "rpm"}
